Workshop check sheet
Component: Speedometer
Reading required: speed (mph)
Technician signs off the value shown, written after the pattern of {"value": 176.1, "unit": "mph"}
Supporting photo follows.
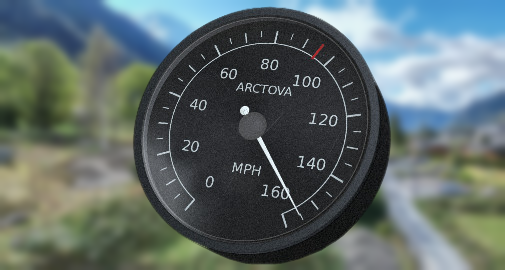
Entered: {"value": 155, "unit": "mph"}
